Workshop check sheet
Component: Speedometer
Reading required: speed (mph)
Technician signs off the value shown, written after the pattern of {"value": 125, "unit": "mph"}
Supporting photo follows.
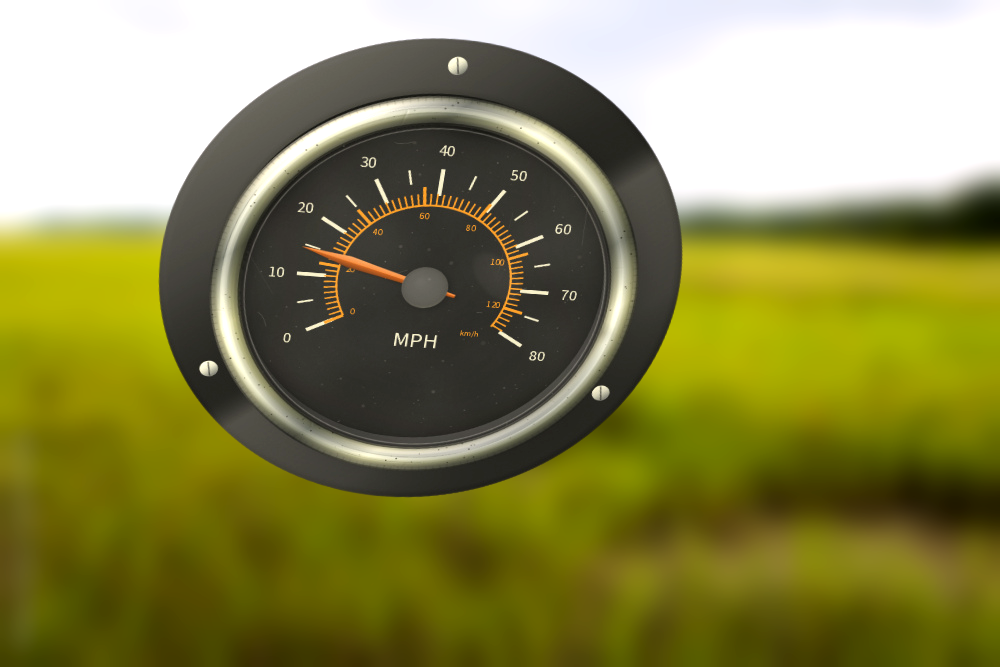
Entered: {"value": 15, "unit": "mph"}
